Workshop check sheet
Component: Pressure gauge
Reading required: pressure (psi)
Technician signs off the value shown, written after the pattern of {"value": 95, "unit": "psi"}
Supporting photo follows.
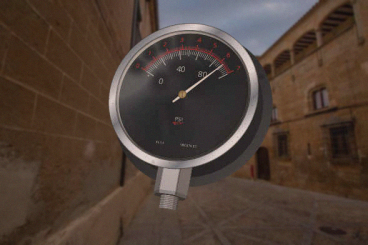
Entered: {"value": 90, "unit": "psi"}
